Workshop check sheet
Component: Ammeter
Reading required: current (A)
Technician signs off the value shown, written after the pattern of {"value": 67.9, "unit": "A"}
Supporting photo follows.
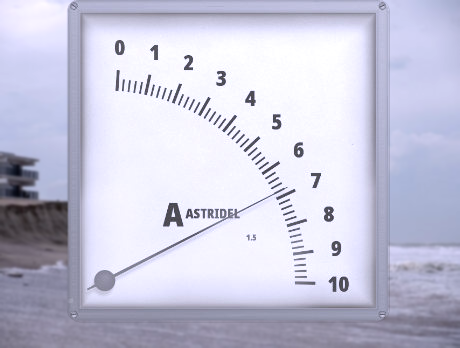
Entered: {"value": 6.8, "unit": "A"}
